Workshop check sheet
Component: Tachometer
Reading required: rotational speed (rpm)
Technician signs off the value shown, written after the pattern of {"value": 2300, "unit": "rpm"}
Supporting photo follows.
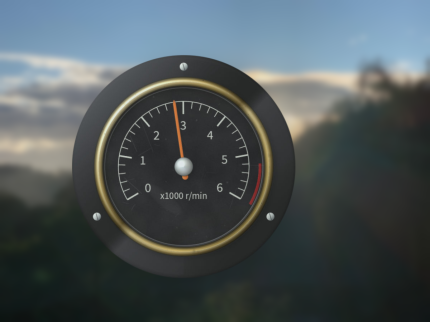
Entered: {"value": 2800, "unit": "rpm"}
